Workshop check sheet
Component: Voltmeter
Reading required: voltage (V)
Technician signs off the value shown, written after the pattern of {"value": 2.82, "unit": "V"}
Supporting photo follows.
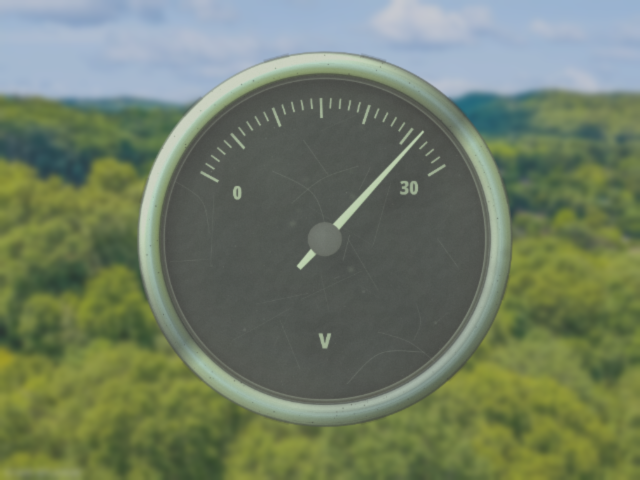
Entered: {"value": 26, "unit": "V"}
